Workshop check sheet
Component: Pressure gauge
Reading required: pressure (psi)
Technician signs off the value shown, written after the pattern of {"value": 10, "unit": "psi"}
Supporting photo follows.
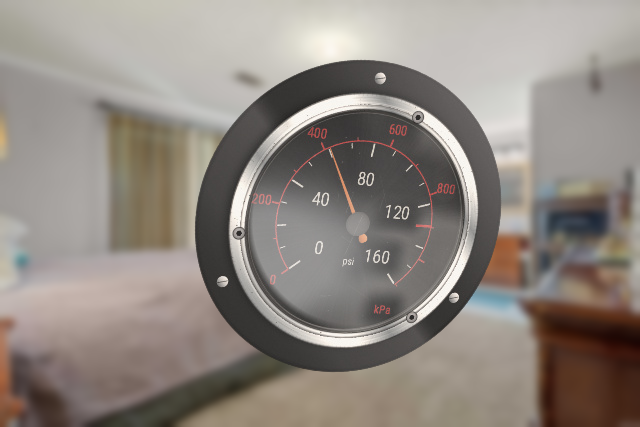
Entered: {"value": 60, "unit": "psi"}
